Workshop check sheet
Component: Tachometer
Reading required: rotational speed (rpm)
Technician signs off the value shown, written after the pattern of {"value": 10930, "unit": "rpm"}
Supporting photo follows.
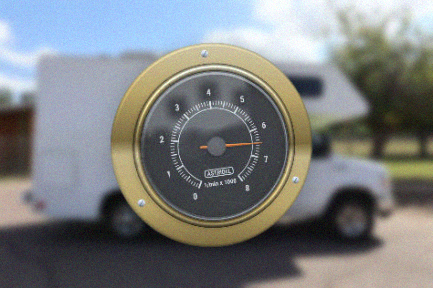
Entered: {"value": 6500, "unit": "rpm"}
